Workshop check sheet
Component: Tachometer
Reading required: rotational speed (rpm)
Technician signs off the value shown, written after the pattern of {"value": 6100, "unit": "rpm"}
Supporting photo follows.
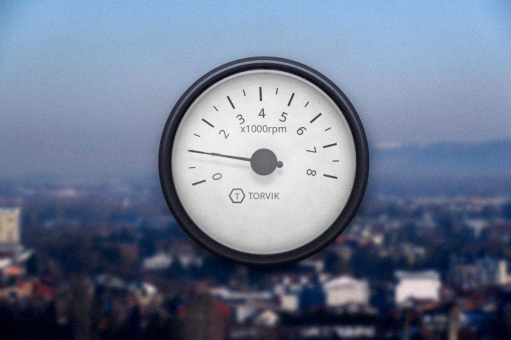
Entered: {"value": 1000, "unit": "rpm"}
